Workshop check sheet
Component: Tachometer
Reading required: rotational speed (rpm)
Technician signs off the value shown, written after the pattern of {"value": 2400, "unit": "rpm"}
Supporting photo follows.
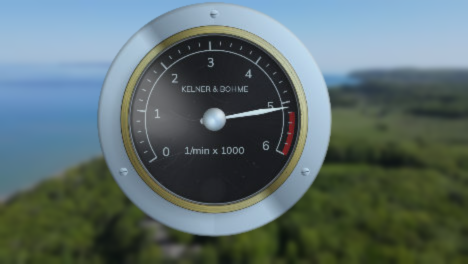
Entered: {"value": 5100, "unit": "rpm"}
